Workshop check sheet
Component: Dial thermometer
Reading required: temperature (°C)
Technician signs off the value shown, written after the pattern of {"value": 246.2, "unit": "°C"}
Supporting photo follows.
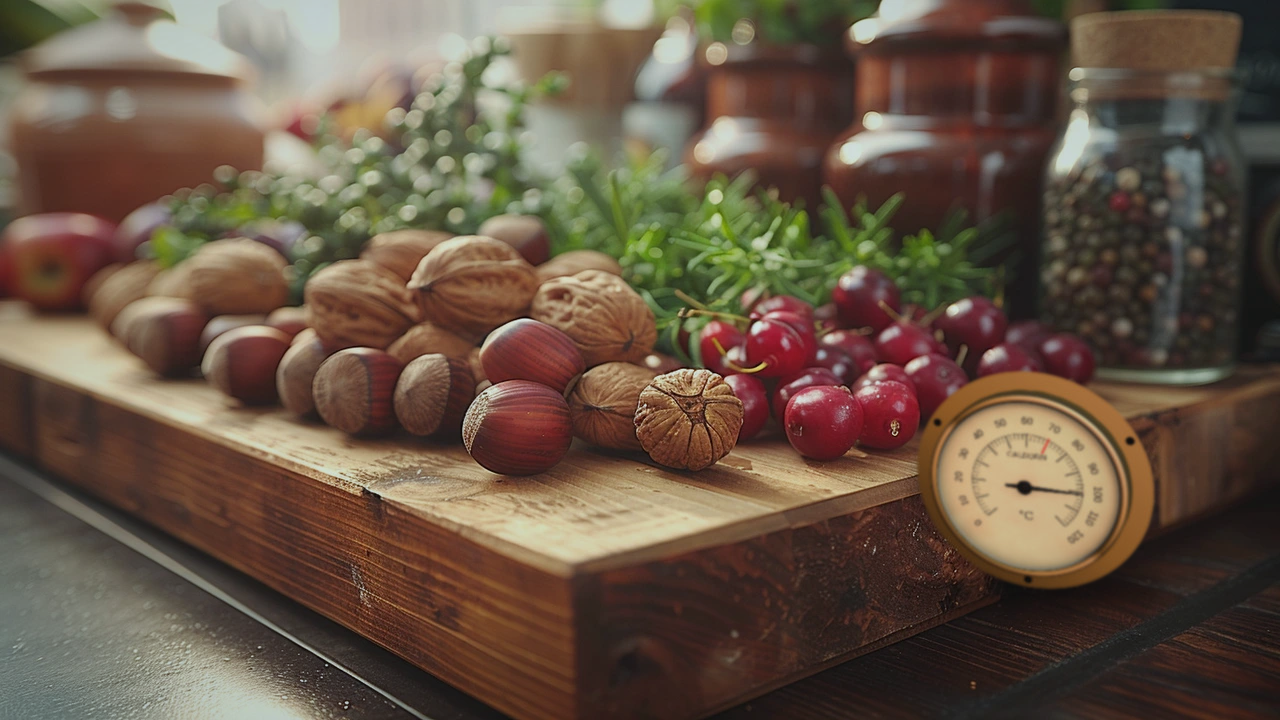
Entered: {"value": 100, "unit": "°C"}
